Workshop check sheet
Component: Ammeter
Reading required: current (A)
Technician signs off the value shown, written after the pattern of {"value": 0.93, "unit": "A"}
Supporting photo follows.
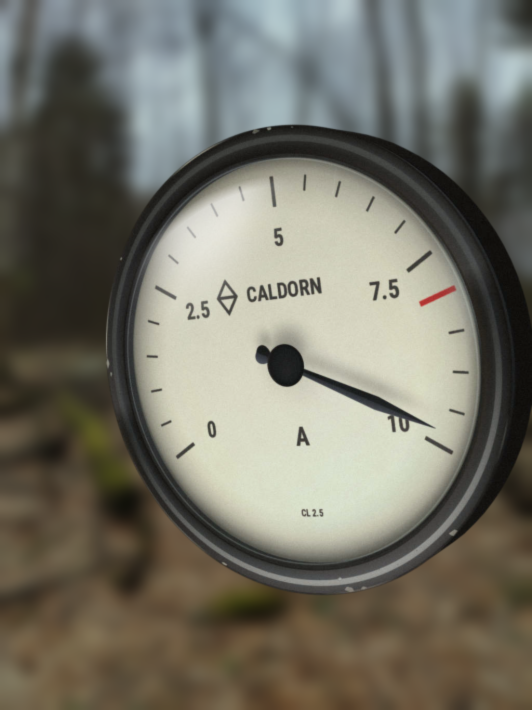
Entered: {"value": 9.75, "unit": "A"}
